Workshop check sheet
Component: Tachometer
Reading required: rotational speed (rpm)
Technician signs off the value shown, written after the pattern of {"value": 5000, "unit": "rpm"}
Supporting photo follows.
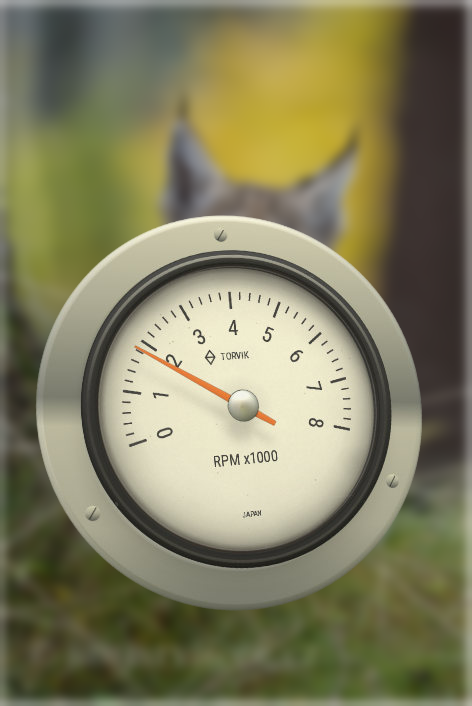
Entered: {"value": 1800, "unit": "rpm"}
